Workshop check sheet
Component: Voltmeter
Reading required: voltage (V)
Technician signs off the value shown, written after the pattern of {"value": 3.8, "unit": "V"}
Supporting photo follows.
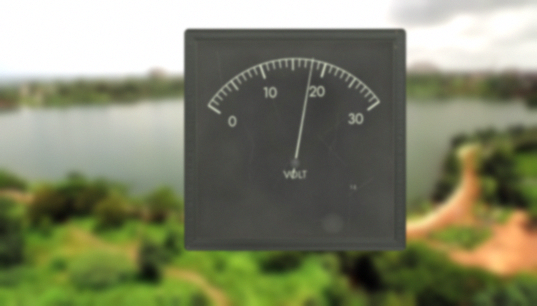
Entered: {"value": 18, "unit": "V"}
